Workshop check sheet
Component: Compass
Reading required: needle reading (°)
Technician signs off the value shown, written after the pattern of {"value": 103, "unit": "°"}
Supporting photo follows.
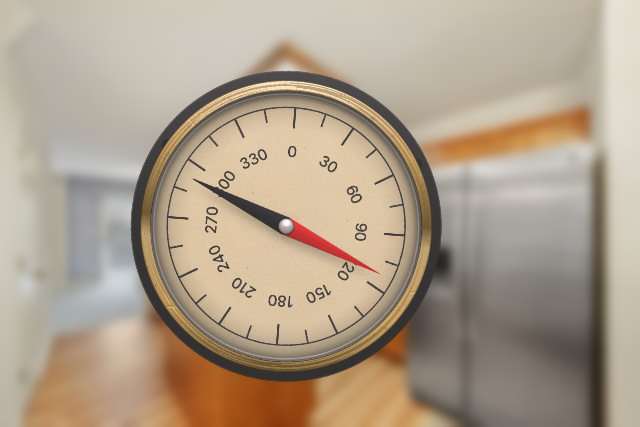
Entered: {"value": 112.5, "unit": "°"}
